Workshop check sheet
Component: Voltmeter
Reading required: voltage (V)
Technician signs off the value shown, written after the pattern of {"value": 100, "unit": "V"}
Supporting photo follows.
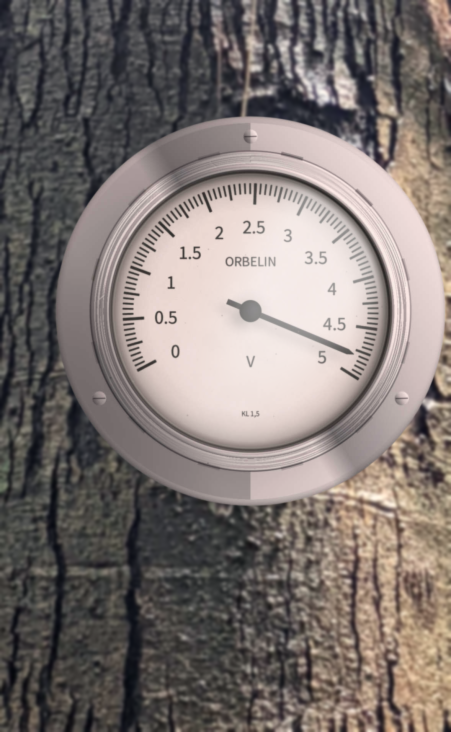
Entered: {"value": 4.8, "unit": "V"}
